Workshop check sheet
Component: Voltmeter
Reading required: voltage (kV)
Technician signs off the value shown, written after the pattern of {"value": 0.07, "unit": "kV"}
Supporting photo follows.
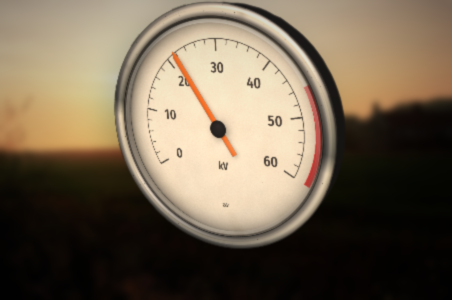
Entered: {"value": 22, "unit": "kV"}
